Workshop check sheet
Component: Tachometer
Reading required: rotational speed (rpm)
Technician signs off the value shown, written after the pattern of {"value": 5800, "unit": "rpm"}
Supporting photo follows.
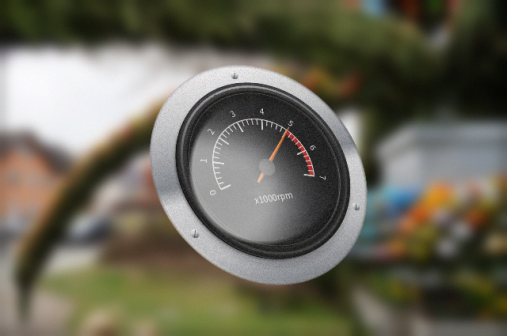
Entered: {"value": 5000, "unit": "rpm"}
